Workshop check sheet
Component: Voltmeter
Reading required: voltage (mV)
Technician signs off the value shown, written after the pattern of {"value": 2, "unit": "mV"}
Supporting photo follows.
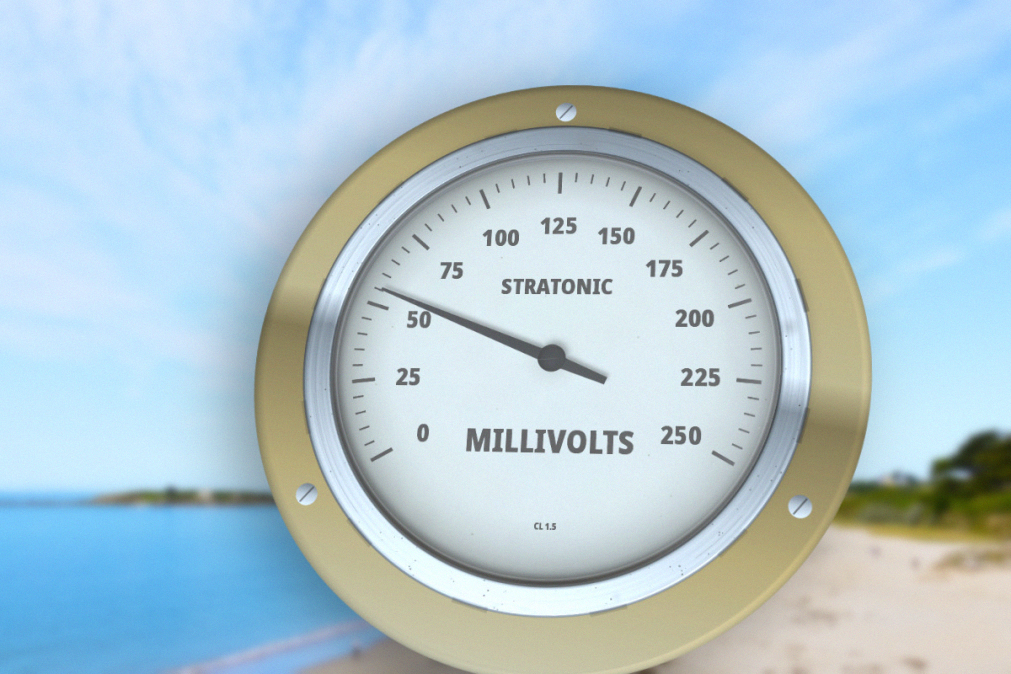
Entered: {"value": 55, "unit": "mV"}
